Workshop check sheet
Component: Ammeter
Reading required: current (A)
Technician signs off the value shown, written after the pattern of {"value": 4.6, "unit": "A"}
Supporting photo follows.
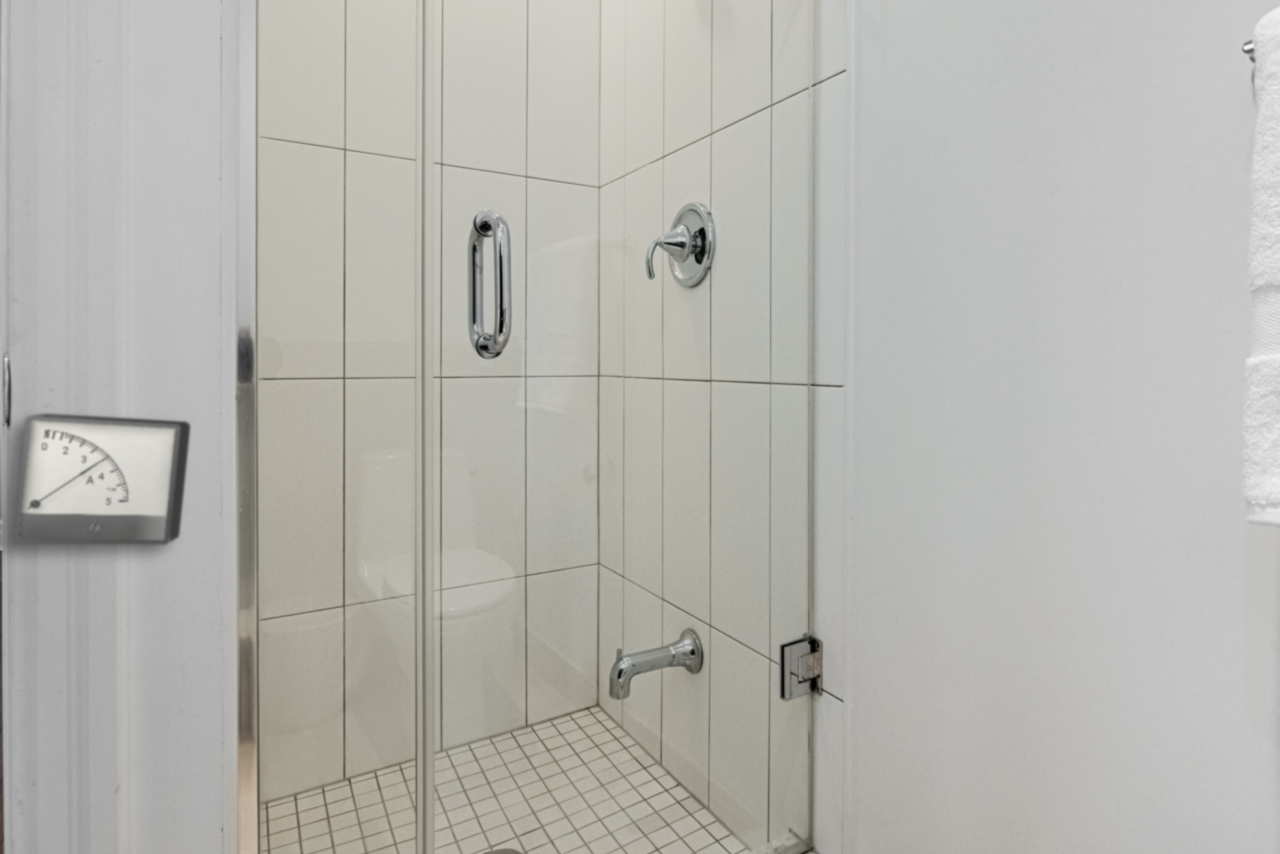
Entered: {"value": 3.5, "unit": "A"}
